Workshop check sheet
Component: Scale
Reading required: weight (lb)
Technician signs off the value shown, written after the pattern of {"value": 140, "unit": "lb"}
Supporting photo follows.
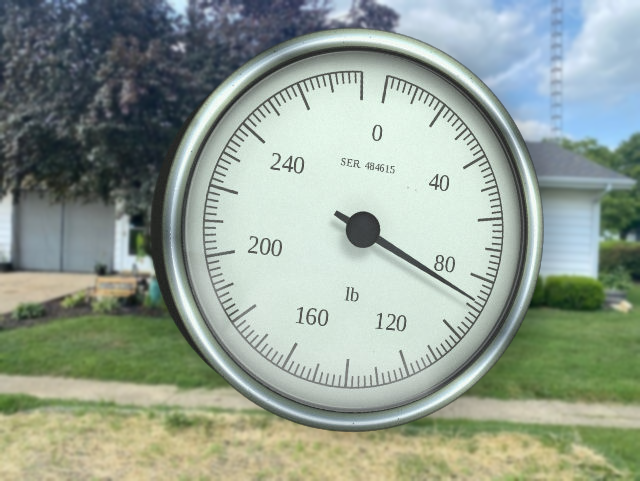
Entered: {"value": 88, "unit": "lb"}
